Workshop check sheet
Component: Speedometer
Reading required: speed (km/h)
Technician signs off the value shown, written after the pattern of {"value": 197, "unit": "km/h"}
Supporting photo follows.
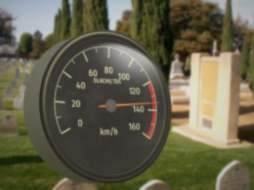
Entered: {"value": 135, "unit": "km/h"}
